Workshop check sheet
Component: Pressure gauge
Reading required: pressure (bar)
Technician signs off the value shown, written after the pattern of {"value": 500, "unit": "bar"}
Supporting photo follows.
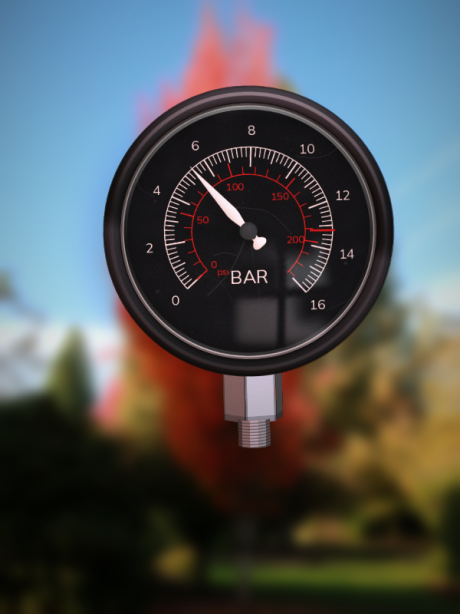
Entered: {"value": 5.4, "unit": "bar"}
